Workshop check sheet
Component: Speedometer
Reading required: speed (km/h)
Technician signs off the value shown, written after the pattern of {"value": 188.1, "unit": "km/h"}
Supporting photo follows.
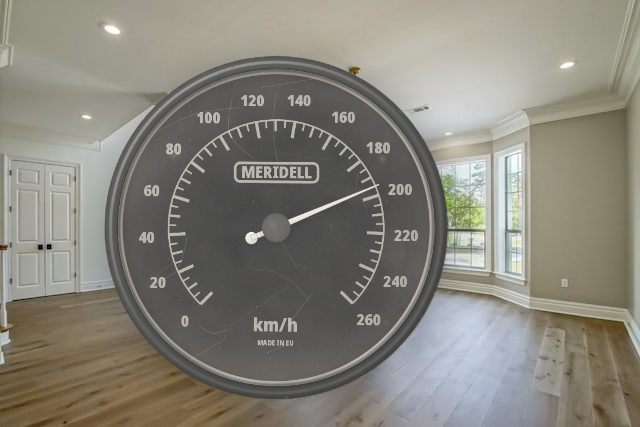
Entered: {"value": 195, "unit": "km/h"}
